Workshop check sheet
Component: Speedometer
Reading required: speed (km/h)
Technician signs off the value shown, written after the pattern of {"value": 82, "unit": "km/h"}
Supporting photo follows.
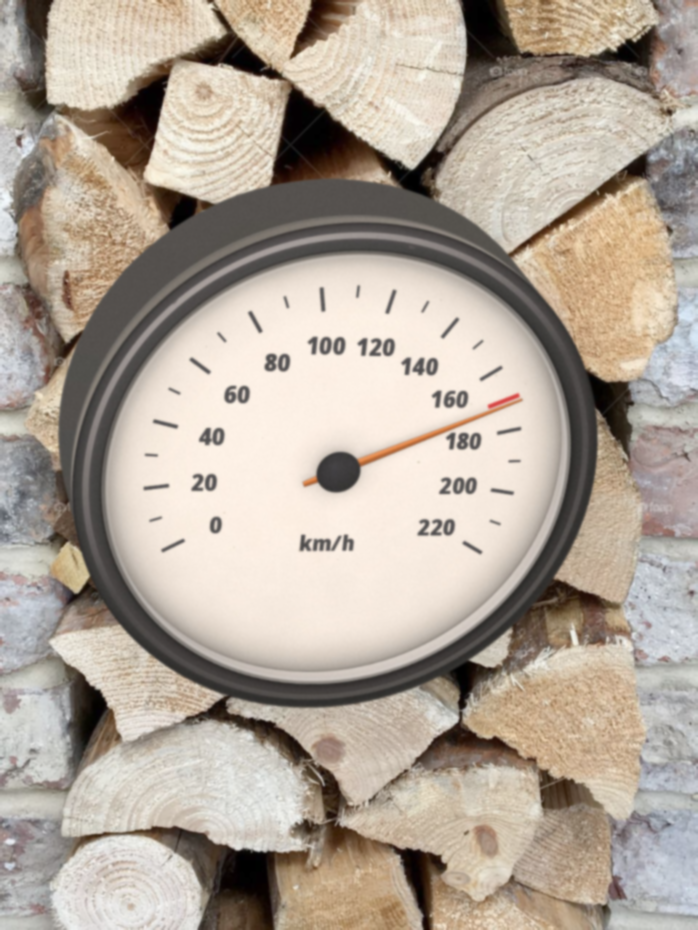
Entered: {"value": 170, "unit": "km/h"}
